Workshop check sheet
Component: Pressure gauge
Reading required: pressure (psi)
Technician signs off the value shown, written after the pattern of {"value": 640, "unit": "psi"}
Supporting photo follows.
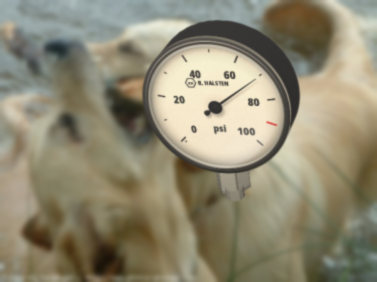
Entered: {"value": 70, "unit": "psi"}
